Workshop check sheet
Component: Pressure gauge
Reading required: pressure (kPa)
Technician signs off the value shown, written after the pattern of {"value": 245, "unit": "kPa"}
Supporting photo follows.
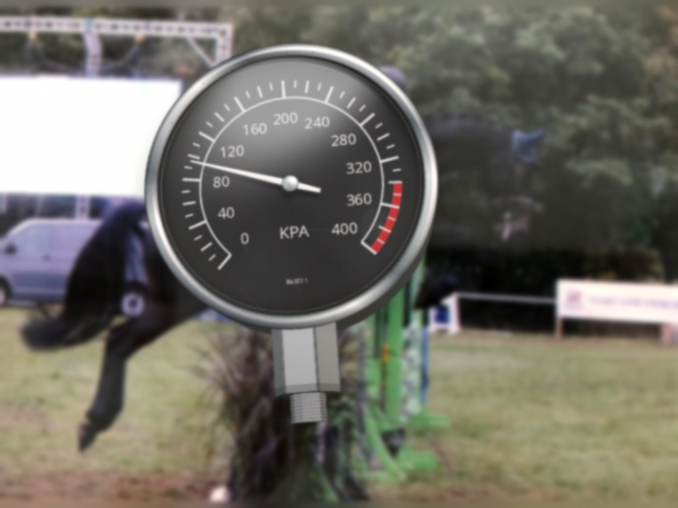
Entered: {"value": 95, "unit": "kPa"}
